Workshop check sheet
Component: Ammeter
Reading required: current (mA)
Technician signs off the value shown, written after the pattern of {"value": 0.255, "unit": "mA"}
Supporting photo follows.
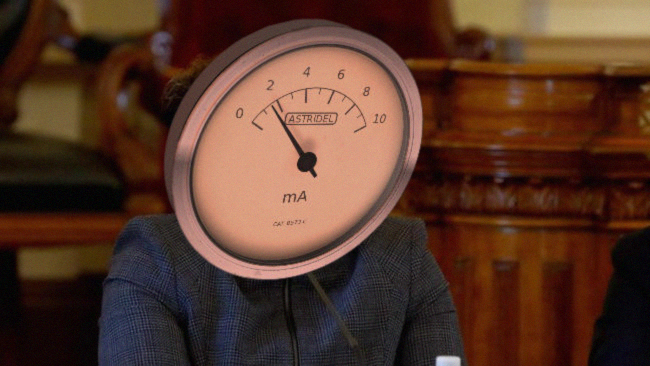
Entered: {"value": 1.5, "unit": "mA"}
